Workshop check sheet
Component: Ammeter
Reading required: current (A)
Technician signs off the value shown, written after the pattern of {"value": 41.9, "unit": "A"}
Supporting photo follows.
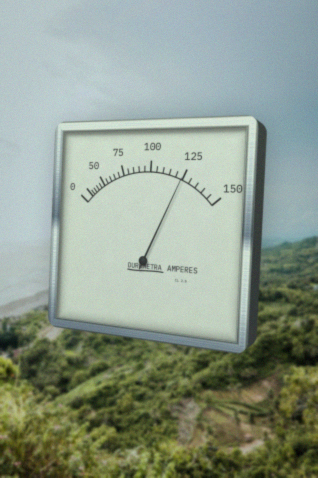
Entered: {"value": 125, "unit": "A"}
